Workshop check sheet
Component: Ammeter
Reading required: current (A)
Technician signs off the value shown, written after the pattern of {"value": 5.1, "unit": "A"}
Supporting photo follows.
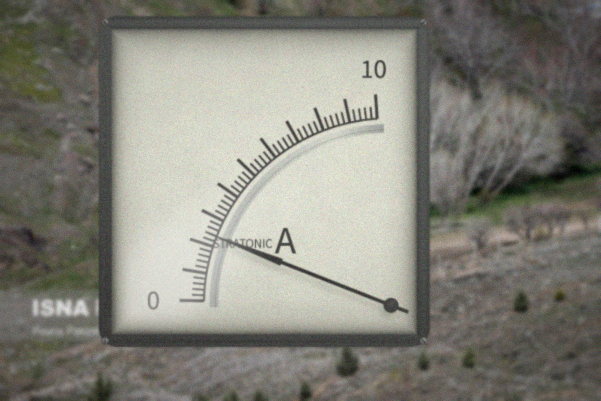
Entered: {"value": 2.4, "unit": "A"}
